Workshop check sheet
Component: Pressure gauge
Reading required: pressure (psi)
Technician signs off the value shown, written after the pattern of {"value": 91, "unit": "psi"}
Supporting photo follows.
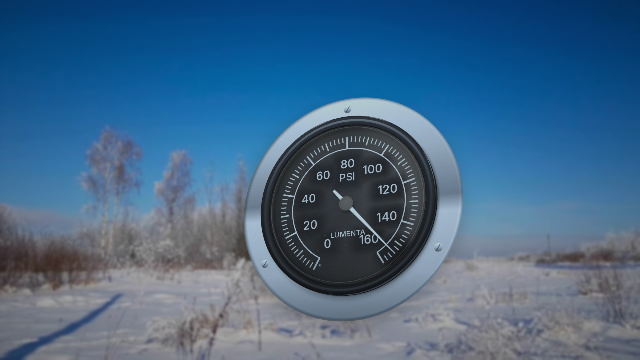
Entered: {"value": 154, "unit": "psi"}
